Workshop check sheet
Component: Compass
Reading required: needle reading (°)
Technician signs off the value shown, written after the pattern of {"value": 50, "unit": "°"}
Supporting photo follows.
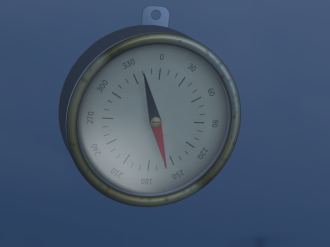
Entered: {"value": 160, "unit": "°"}
